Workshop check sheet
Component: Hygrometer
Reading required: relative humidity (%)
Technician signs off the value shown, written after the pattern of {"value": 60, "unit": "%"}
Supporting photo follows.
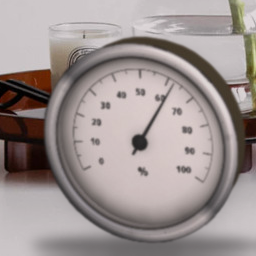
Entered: {"value": 62.5, "unit": "%"}
